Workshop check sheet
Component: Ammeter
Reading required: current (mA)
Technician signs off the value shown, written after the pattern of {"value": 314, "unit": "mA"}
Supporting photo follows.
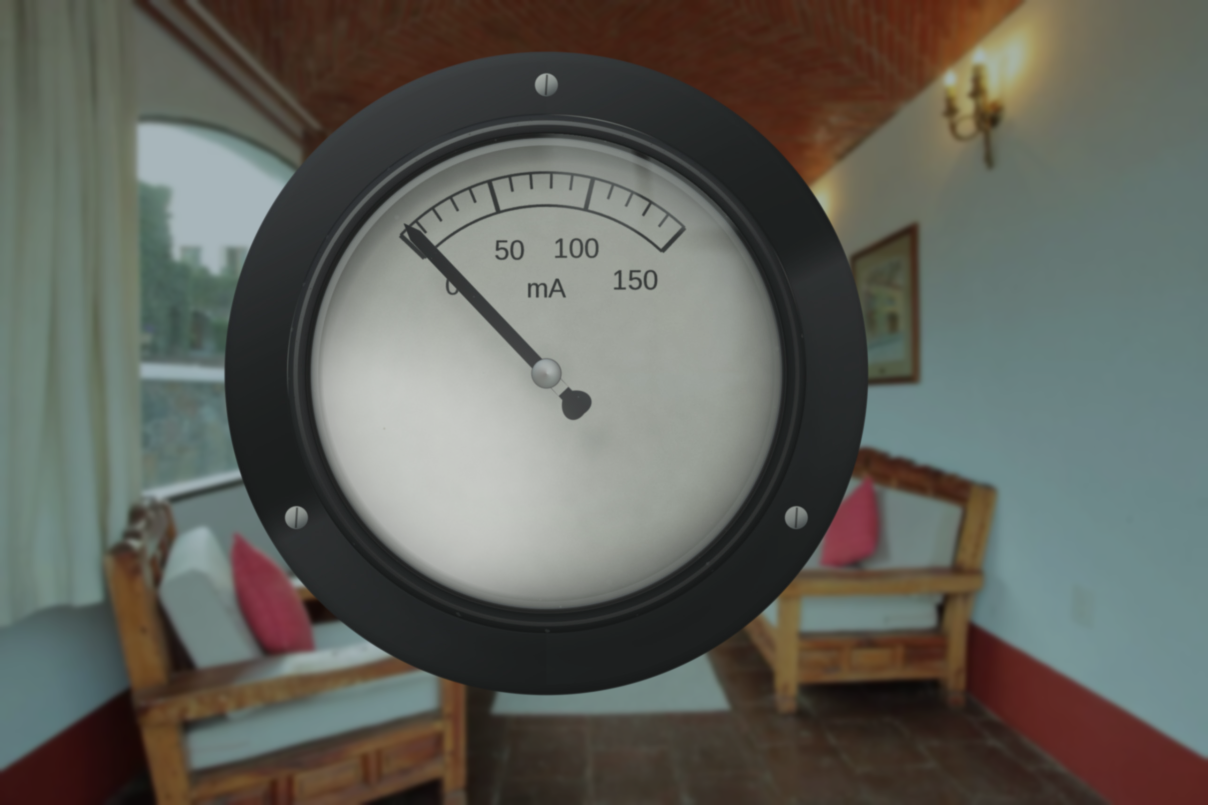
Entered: {"value": 5, "unit": "mA"}
